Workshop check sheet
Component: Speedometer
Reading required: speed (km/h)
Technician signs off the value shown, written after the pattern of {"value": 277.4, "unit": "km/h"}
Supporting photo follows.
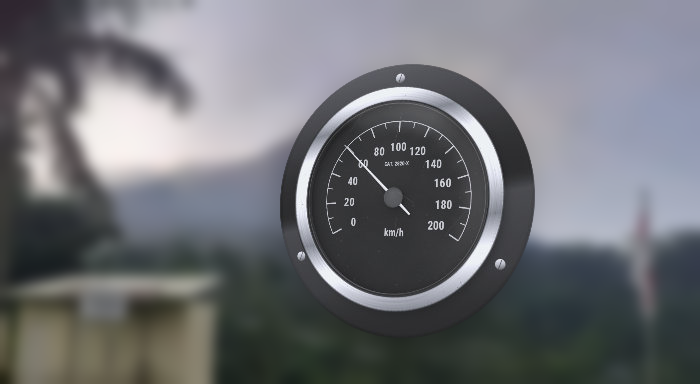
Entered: {"value": 60, "unit": "km/h"}
